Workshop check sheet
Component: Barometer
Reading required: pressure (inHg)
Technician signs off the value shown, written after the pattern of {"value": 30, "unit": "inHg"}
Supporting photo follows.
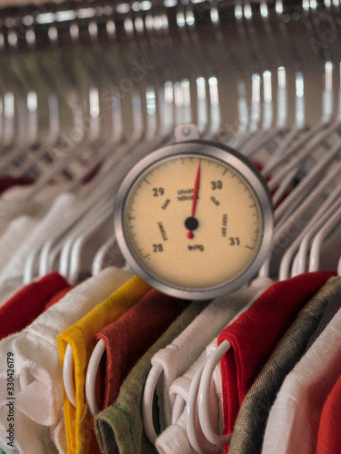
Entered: {"value": 29.7, "unit": "inHg"}
